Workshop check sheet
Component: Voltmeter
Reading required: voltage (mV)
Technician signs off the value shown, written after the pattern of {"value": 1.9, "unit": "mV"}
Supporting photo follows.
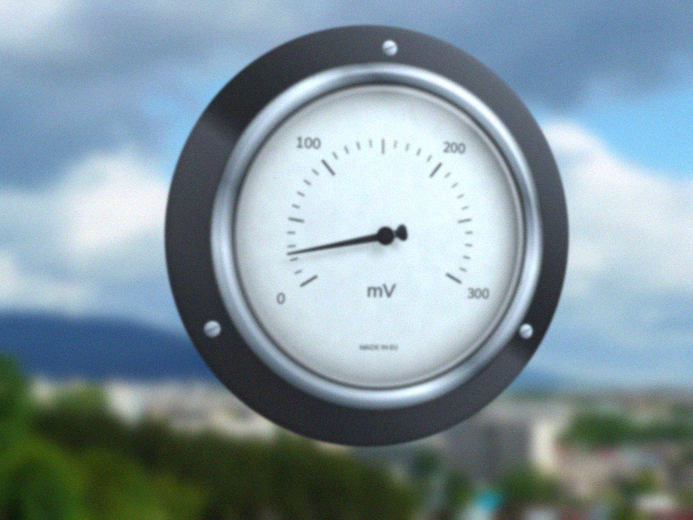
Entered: {"value": 25, "unit": "mV"}
